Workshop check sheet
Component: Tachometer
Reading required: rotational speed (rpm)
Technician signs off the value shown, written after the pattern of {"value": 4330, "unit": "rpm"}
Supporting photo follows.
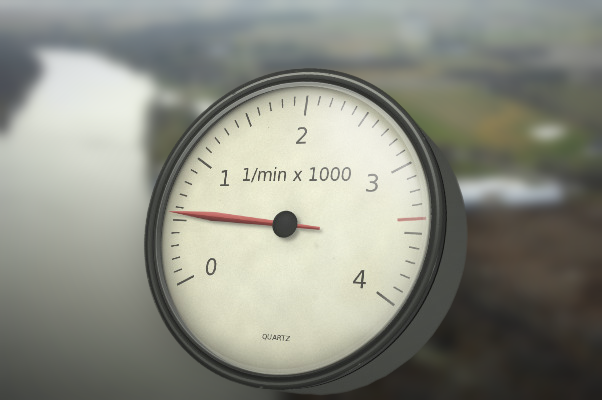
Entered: {"value": 550, "unit": "rpm"}
